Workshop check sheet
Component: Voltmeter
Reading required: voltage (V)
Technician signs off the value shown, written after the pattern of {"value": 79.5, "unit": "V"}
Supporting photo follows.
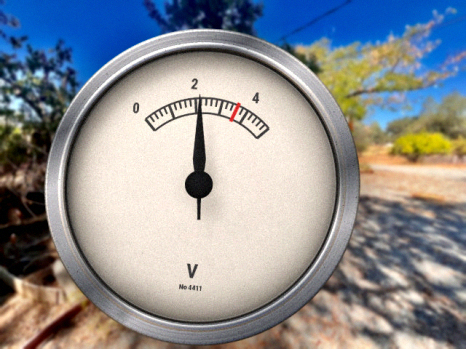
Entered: {"value": 2.2, "unit": "V"}
